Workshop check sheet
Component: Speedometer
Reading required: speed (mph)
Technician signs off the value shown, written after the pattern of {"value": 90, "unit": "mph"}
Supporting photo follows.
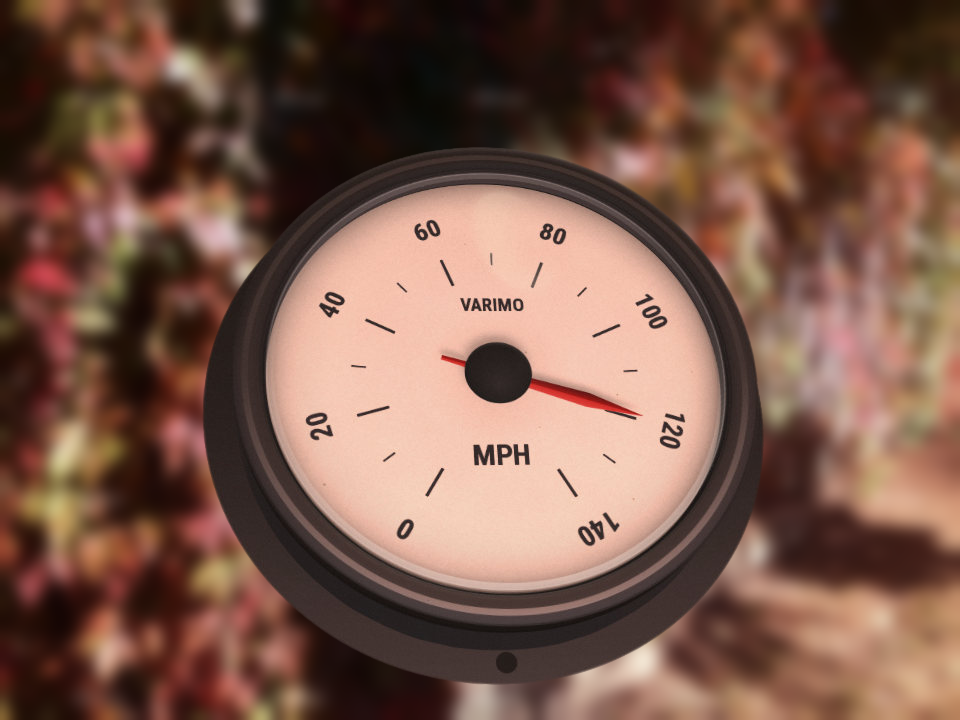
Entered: {"value": 120, "unit": "mph"}
